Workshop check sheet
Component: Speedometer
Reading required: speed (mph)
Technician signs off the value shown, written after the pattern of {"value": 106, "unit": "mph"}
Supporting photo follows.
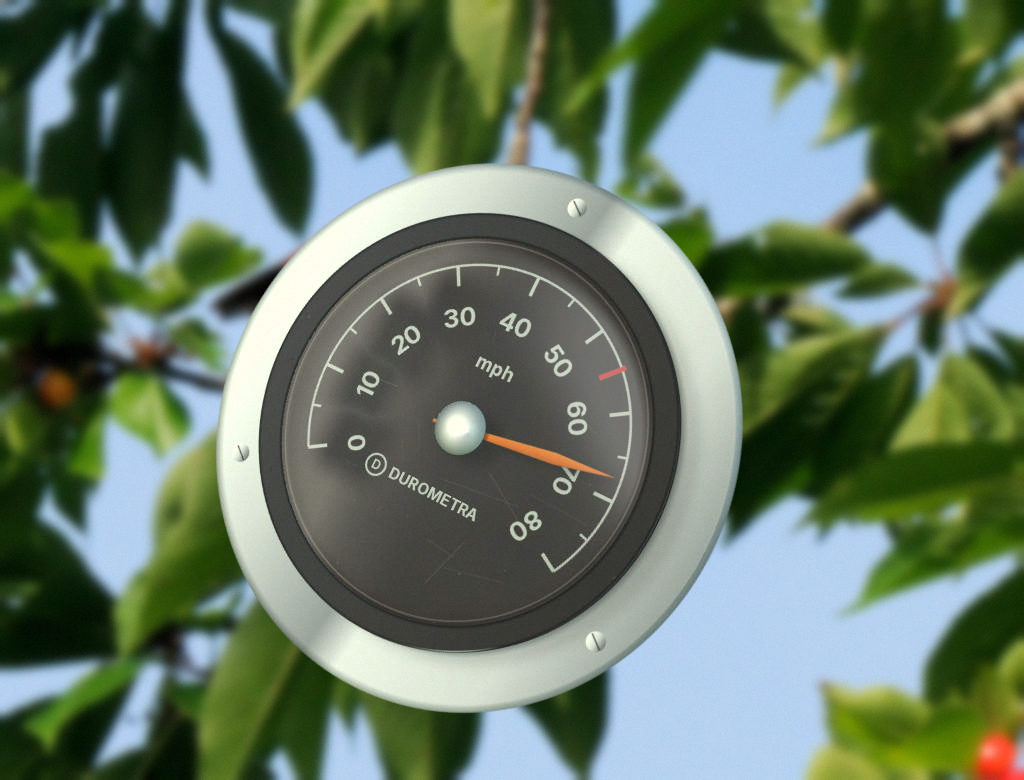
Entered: {"value": 67.5, "unit": "mph"}
